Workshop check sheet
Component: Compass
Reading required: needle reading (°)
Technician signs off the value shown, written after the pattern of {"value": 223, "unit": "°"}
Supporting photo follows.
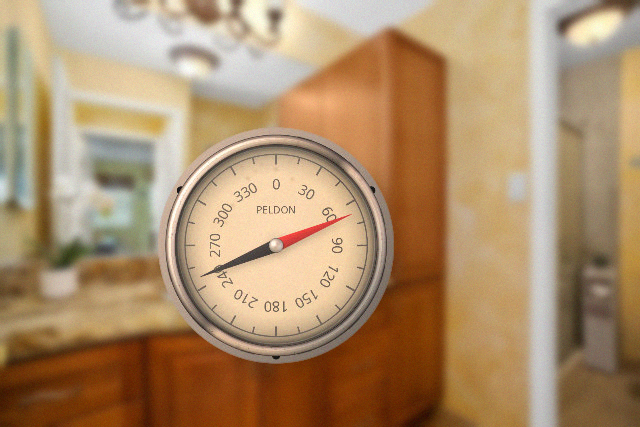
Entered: {"value": 67.5, "unit": "°"}
